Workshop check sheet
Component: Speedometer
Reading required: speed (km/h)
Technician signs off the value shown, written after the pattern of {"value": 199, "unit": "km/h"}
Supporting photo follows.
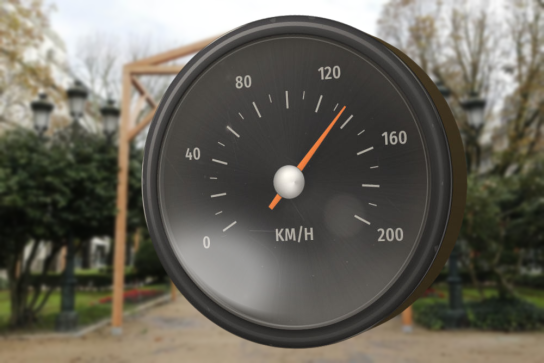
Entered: {"value": 135, "unit": "km/h"}
